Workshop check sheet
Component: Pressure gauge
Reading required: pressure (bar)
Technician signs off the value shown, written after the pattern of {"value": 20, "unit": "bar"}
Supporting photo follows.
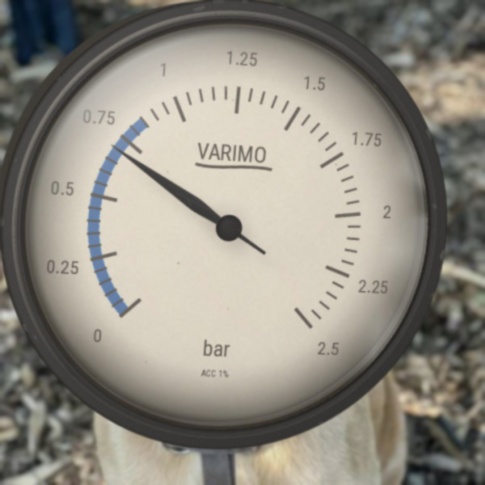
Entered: {"value": 0.7, "unit": "bar"}
